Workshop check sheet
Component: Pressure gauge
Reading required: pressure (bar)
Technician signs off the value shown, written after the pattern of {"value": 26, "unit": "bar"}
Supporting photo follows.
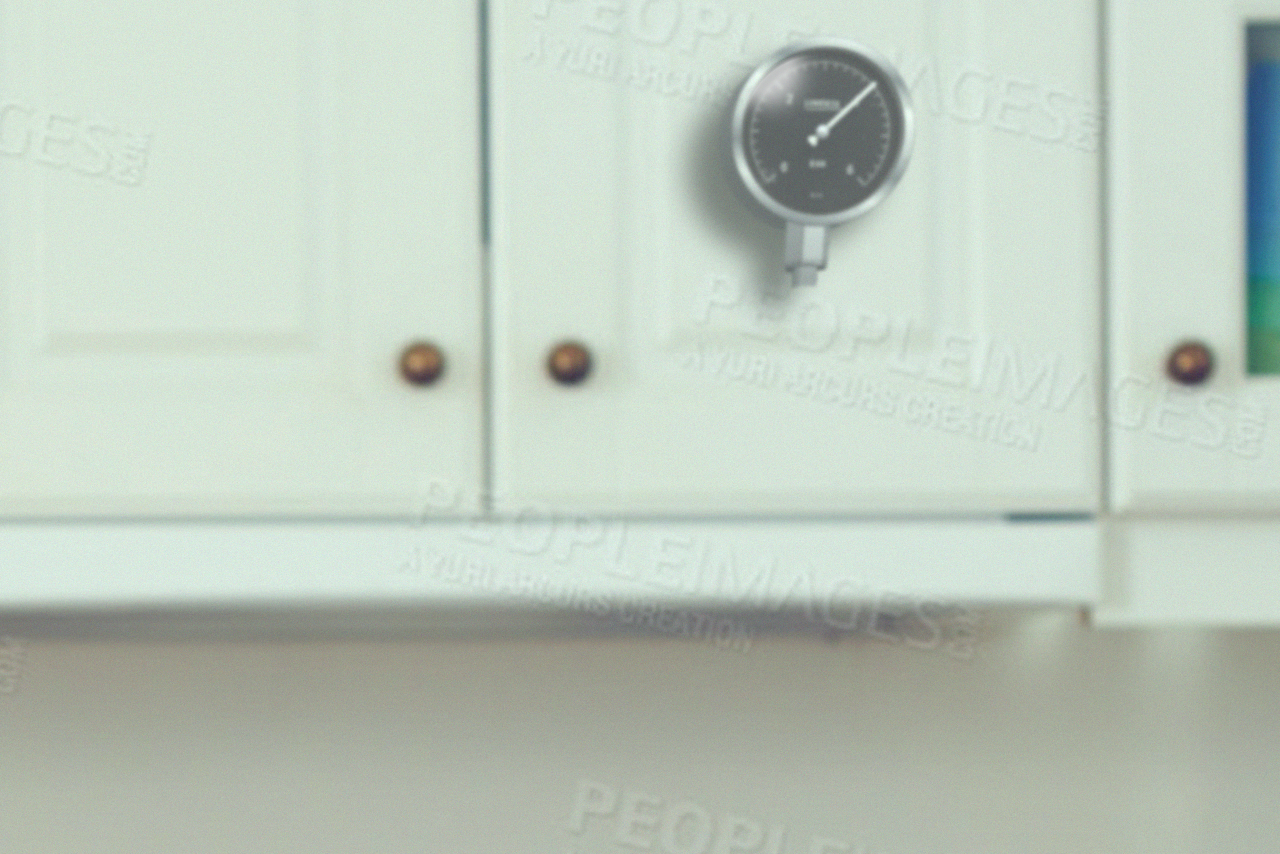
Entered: {"value": 4, "unit": "bar"}
